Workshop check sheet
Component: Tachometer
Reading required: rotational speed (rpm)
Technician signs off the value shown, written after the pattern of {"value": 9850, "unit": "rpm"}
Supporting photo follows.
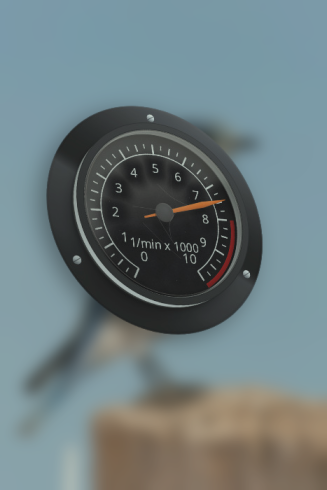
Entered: {"value": 7500, "unit": "rpm"}
